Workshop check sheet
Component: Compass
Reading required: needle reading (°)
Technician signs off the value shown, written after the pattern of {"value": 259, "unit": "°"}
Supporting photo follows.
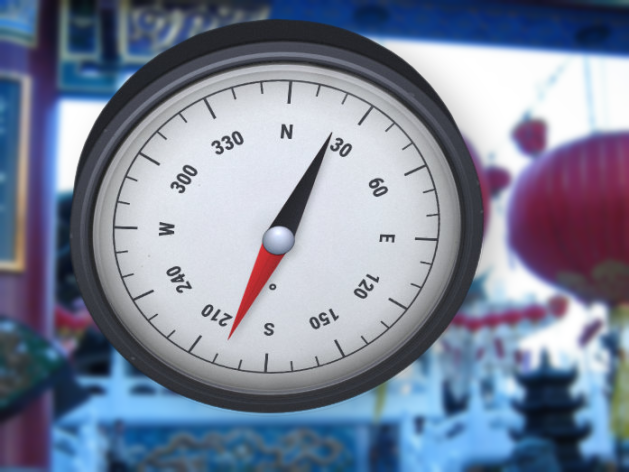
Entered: {"value": 200, "unit": "°"}
